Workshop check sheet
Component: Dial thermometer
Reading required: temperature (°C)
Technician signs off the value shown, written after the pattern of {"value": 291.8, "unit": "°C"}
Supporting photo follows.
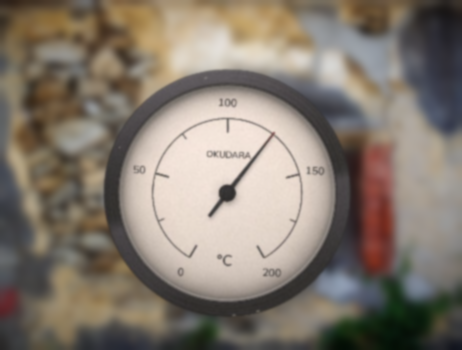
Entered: {"value": 125, "unit": "°C"}
